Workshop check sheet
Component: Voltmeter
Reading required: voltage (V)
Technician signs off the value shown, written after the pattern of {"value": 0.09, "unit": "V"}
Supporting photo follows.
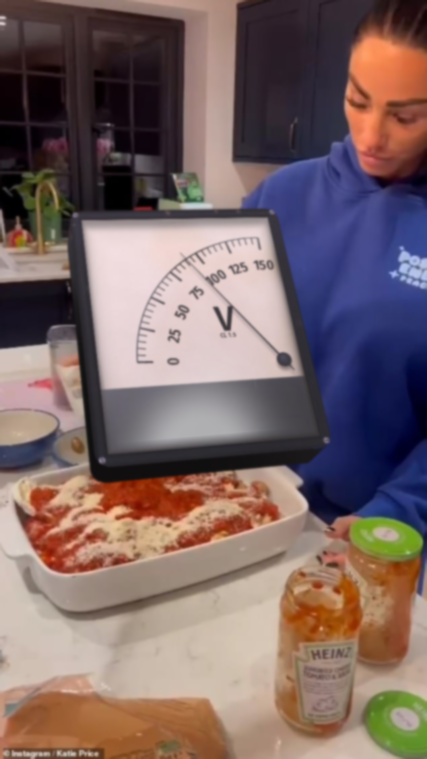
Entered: {"value": 90, "unit": "V"}
